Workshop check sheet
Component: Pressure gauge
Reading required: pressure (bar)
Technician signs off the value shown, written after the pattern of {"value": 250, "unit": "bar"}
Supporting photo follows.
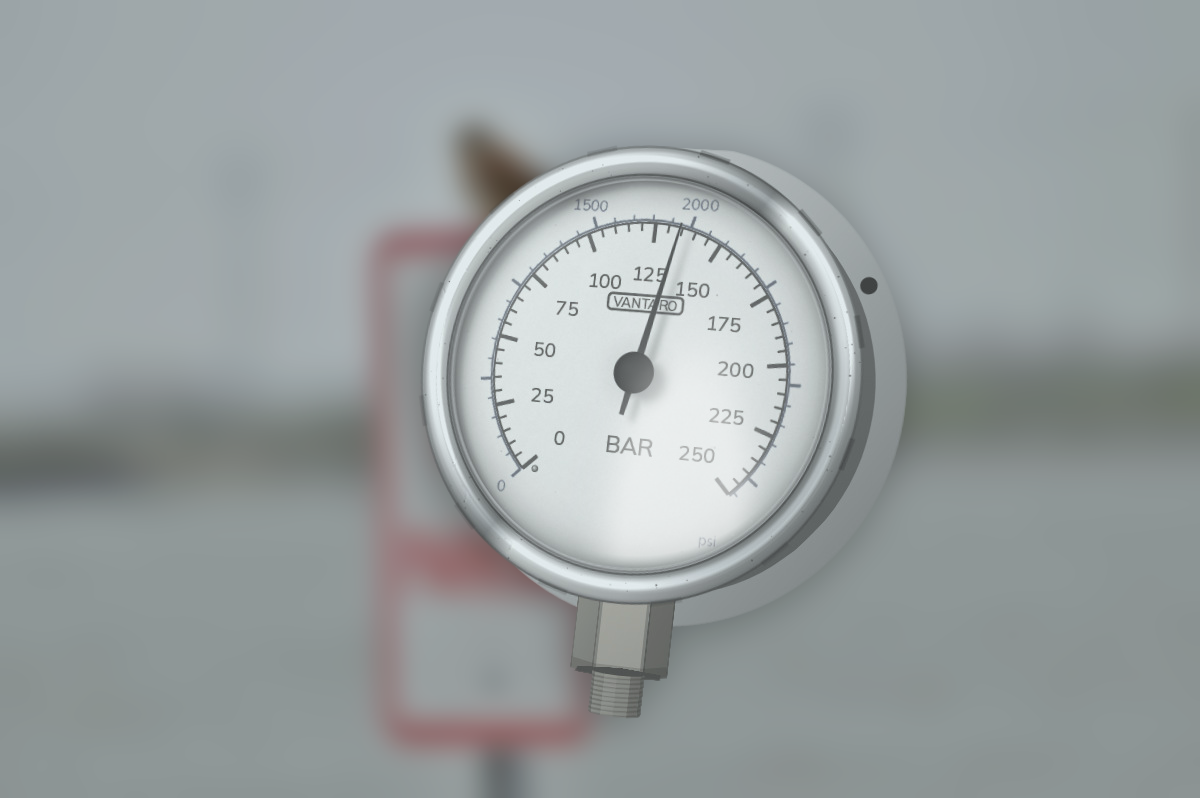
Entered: {"value": 135, "unit": "bar"}
